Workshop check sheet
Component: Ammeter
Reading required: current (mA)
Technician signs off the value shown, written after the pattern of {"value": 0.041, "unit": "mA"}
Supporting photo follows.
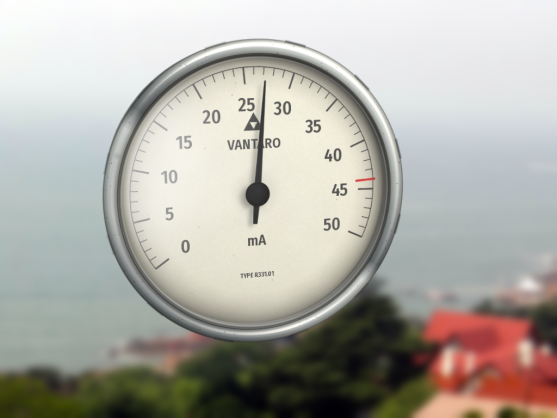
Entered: {"value": 27, "unit": "mA"}
